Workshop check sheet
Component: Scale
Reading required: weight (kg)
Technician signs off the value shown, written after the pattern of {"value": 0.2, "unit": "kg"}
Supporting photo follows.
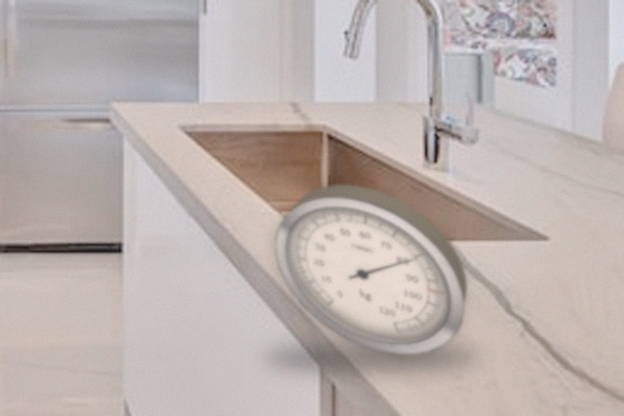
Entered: {"value": 80, "unit": "kg"}
